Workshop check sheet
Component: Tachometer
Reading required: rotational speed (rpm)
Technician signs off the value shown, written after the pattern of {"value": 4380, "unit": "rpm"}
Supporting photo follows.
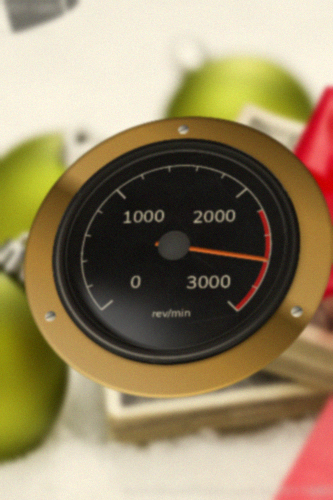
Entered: {"value": 2600, "unit": "rpm"}
